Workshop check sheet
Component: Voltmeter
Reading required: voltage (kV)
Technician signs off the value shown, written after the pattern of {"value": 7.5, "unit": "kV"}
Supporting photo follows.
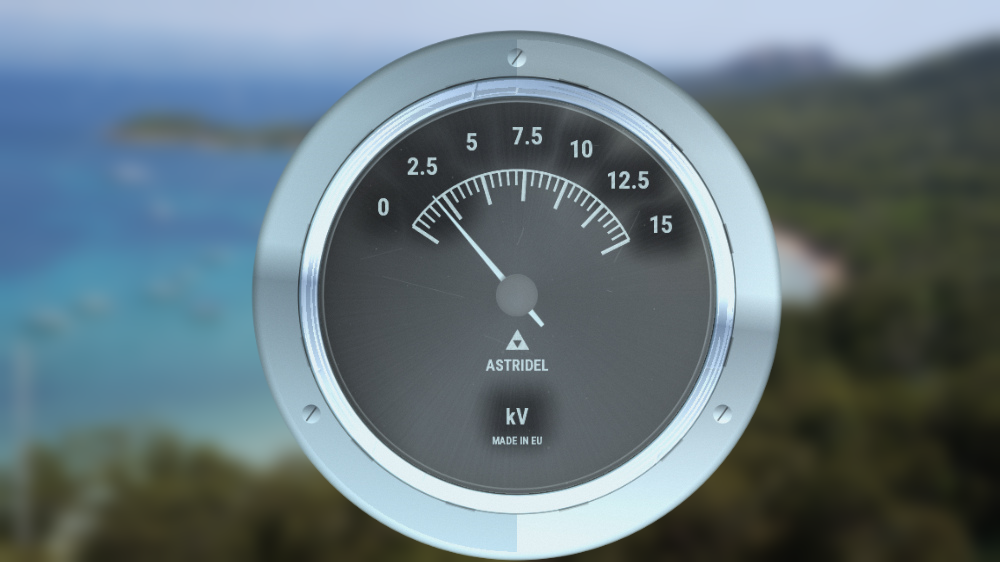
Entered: {"value": 2, "unit": "kV"}
